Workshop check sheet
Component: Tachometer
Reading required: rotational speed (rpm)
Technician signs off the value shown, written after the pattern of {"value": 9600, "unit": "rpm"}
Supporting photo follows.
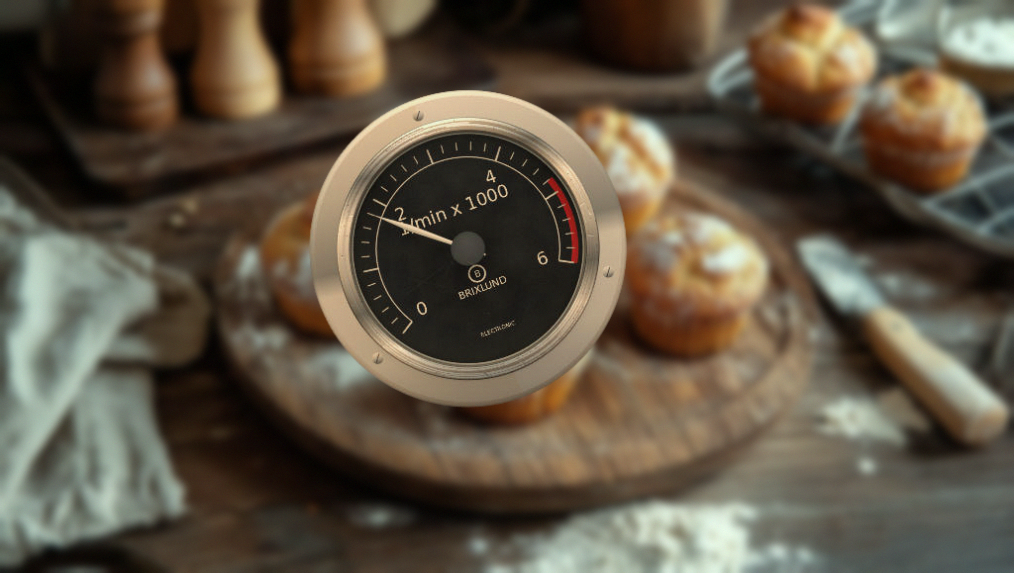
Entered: {"value": 1800, "unit": "rpm"}
